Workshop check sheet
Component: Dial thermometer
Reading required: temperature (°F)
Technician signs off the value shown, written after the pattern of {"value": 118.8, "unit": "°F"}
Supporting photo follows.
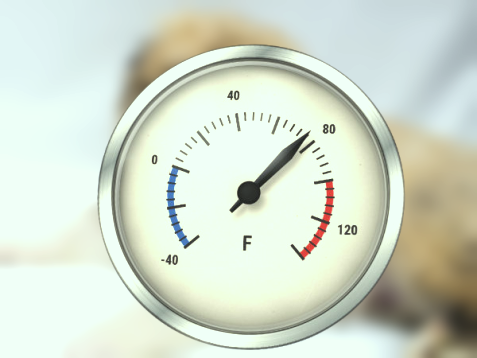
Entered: {"value": 76, "unit": "°F"}
